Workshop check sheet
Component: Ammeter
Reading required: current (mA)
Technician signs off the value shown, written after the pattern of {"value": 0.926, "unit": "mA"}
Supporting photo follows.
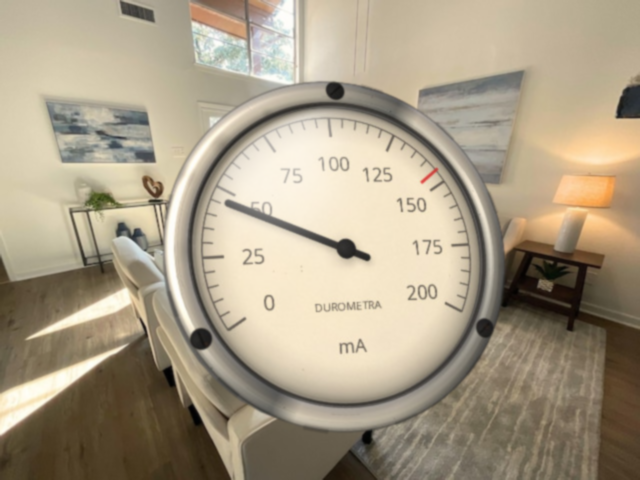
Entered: {"value": 45, "unit": "mA"}
